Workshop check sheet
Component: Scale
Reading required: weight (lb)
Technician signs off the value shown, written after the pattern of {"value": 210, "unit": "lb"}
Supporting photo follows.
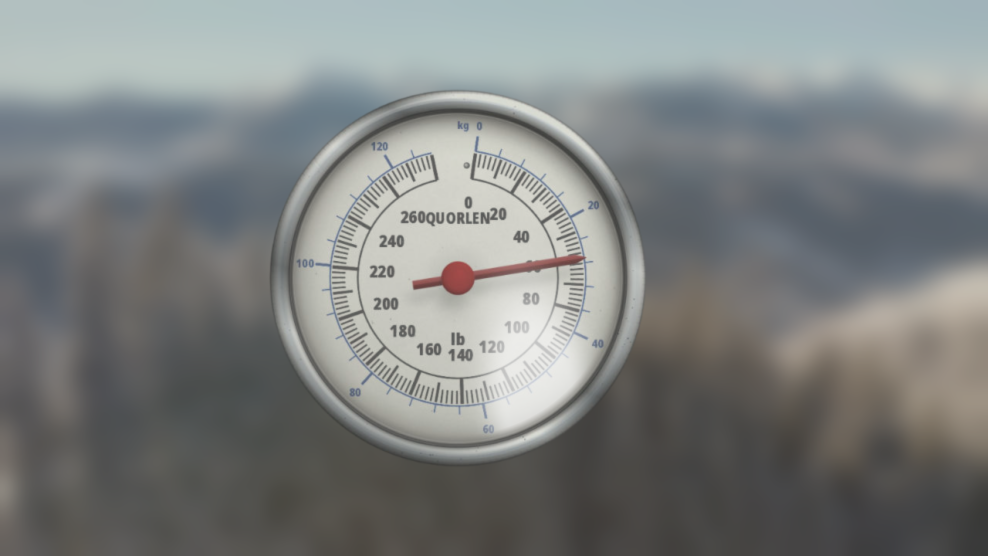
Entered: {"value": 60, "unit": "lb"}
